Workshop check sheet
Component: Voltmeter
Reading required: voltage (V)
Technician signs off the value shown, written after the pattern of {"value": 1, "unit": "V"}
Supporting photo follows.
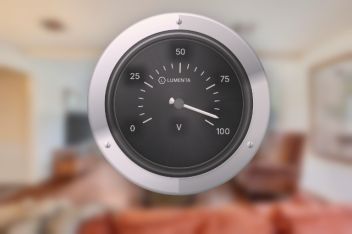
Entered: {"value": 95, "unit": "V"}
